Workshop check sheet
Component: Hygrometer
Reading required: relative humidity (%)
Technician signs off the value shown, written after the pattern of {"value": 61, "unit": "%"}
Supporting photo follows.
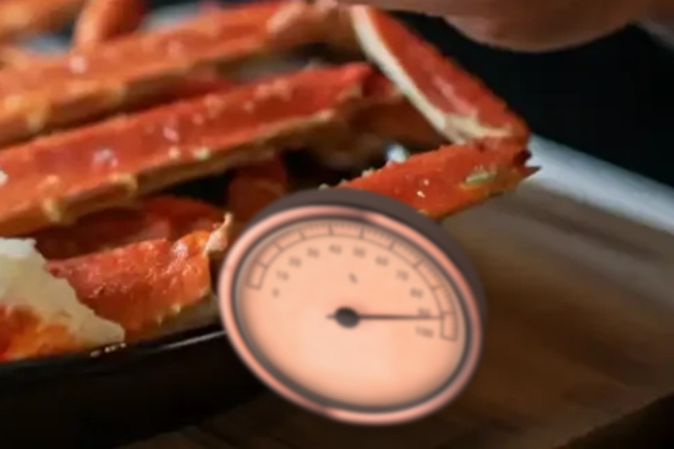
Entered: {"value": 90, "unit": "%"}
